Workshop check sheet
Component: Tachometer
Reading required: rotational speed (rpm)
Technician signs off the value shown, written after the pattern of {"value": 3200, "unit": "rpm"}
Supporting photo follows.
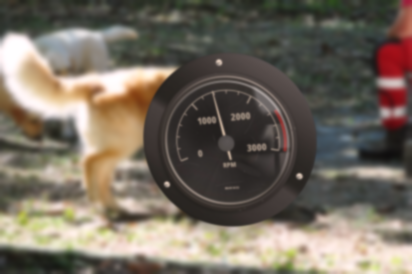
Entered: {"value": 1400, "unit": "rpm"}
